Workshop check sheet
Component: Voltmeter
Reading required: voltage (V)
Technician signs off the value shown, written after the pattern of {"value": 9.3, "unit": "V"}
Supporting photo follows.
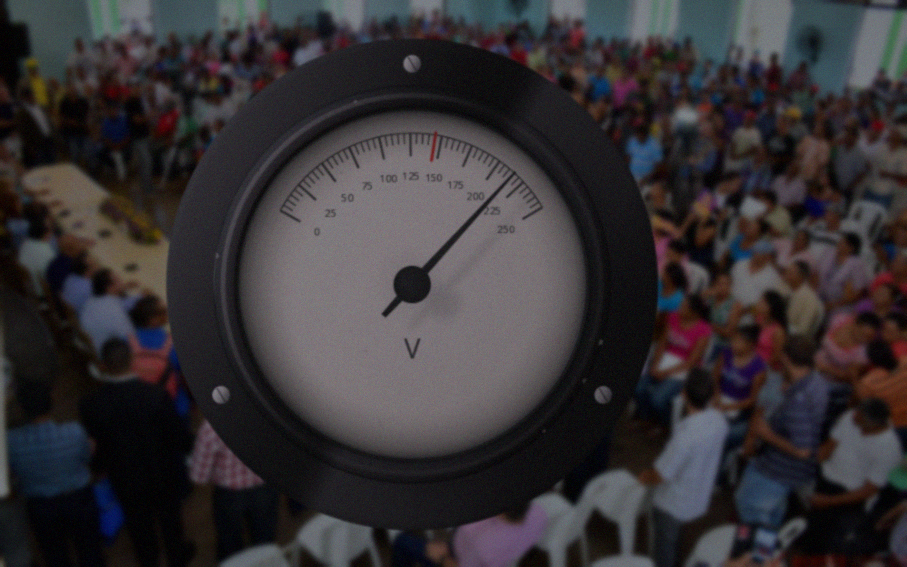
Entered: {"value": 215, "unit": "V"}
